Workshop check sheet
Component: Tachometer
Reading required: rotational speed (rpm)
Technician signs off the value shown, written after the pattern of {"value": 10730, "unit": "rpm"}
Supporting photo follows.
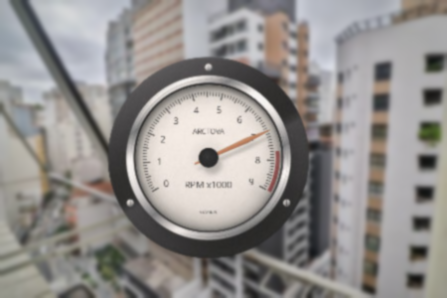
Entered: {"value": 7000, "unit": "rpm"}
